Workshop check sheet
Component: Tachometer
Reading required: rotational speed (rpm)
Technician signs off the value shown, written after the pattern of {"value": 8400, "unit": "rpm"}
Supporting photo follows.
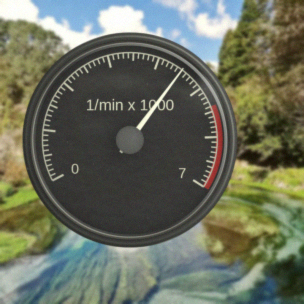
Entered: {"value": 4500, "unit": "rpm"}
